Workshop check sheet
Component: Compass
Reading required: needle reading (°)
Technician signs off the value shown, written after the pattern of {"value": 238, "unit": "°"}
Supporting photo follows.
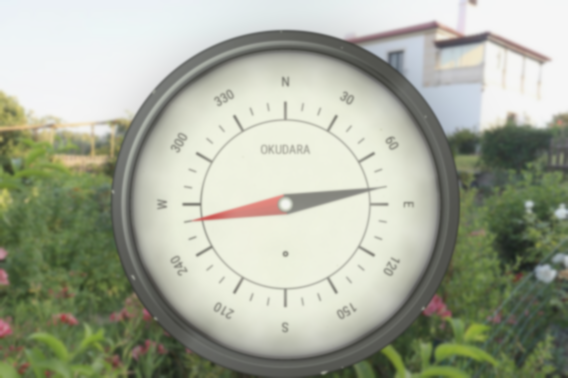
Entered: {"value": 260, "unit": "°"}
